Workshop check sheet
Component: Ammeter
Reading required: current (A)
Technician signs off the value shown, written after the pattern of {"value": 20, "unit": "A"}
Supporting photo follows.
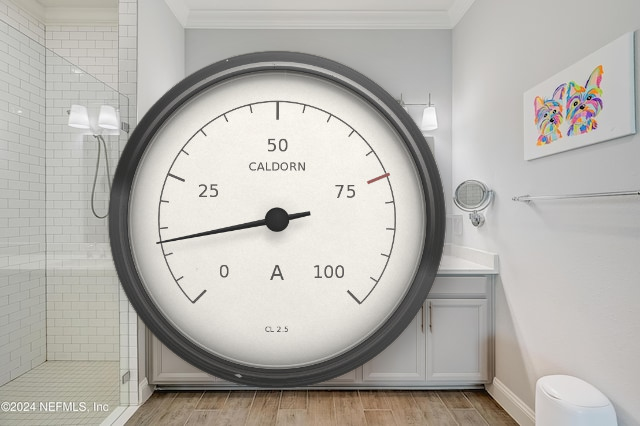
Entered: {"value": 12.5, "unit": "A"}
